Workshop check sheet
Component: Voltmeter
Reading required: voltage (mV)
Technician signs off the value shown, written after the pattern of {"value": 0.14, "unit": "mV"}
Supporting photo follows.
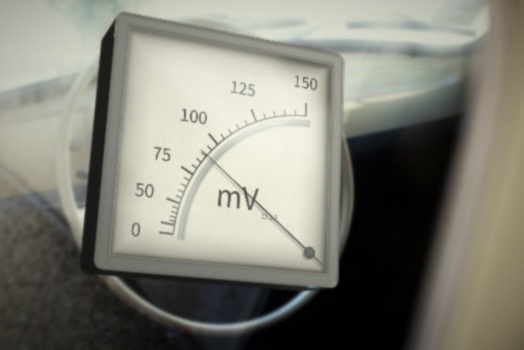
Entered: {"value": 90, "unit": "mV"}
